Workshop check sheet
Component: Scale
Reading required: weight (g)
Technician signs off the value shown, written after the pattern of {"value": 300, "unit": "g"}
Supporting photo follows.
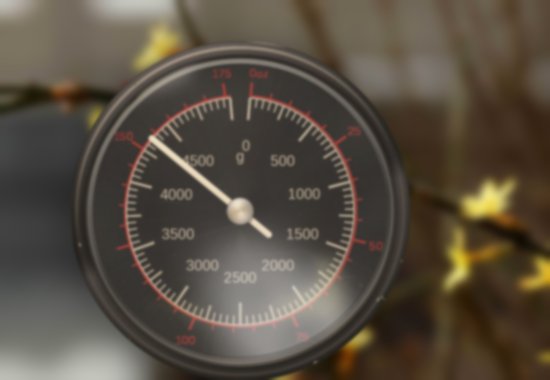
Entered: {"value": 4350, "unit": "g"}
